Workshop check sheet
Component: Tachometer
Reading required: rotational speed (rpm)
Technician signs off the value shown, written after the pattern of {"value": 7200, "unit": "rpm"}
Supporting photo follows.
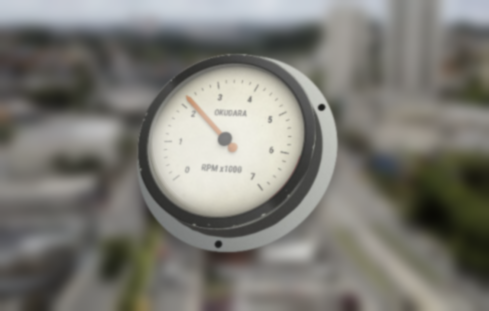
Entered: {"value": 2200, "unit": "rpm"}
